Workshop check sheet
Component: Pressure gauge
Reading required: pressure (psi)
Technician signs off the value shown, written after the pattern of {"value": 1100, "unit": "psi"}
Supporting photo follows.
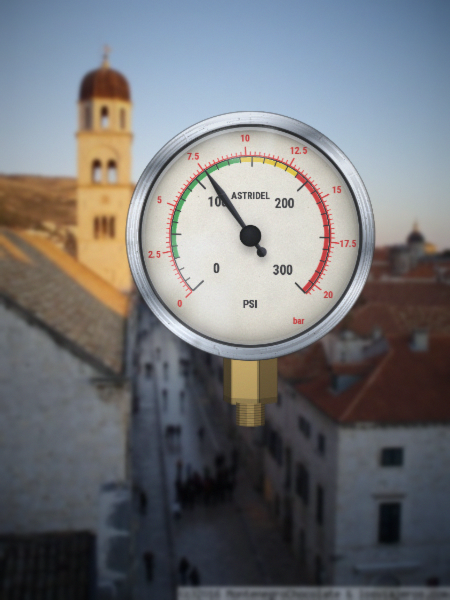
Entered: {"value": 110, "unit": "psi"}
